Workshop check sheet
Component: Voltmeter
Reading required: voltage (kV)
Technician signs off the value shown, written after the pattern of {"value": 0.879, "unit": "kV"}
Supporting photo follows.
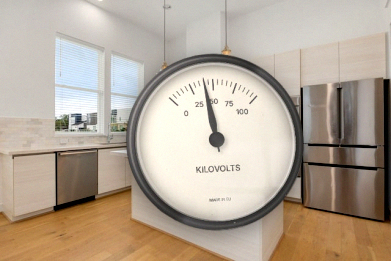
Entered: {"value": 40, "unit": "kV"}
